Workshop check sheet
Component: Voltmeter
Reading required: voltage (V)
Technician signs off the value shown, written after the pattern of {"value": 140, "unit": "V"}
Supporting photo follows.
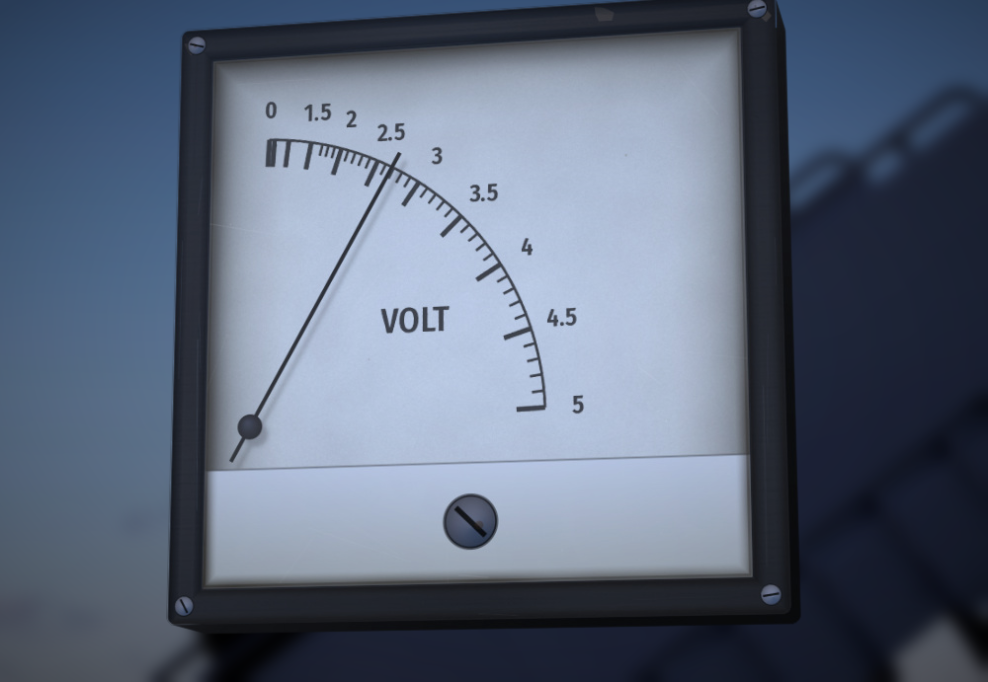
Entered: {"value": 2.7, "unit": "V"}
